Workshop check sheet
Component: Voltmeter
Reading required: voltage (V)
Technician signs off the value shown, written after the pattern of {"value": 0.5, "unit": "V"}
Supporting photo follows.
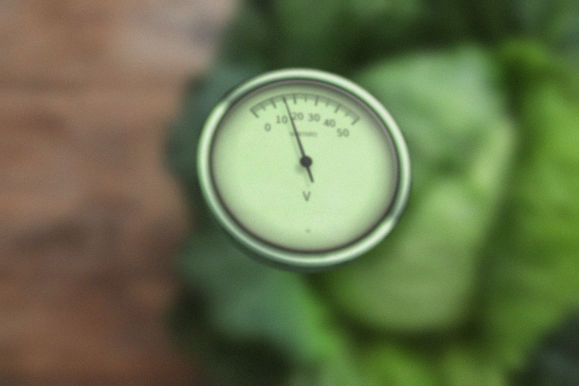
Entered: {"value": 15, "unit": "V"}
